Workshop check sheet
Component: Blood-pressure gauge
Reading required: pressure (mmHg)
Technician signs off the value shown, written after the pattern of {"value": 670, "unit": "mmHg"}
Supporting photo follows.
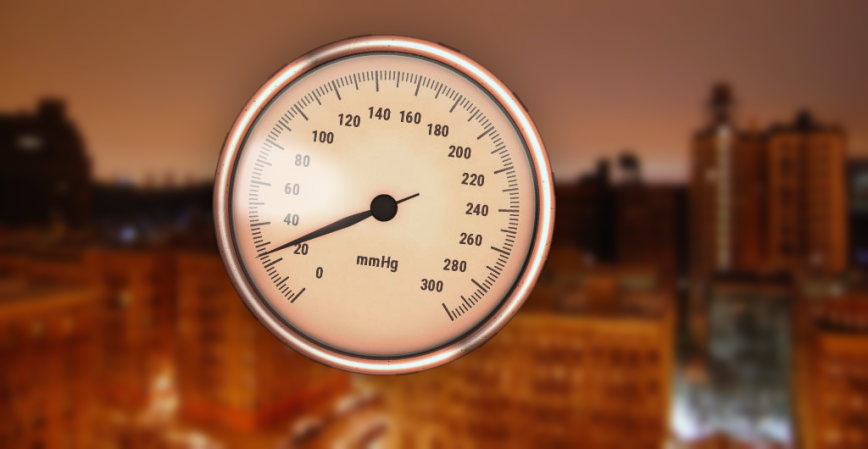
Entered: {"value": 26, "unit": "mmHg"}
